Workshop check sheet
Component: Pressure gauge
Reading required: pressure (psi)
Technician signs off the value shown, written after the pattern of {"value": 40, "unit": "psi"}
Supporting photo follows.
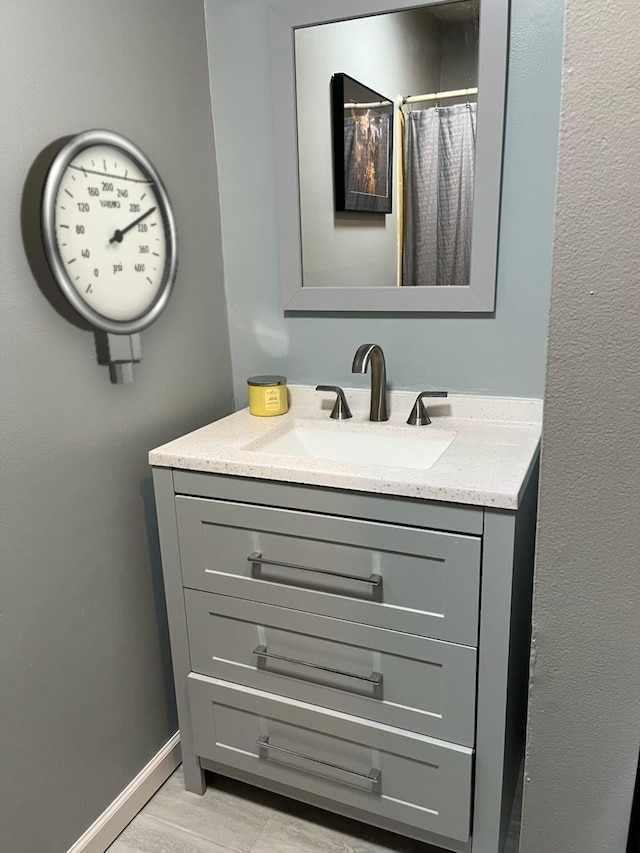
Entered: {"value": 300, "unit": "psi"}
